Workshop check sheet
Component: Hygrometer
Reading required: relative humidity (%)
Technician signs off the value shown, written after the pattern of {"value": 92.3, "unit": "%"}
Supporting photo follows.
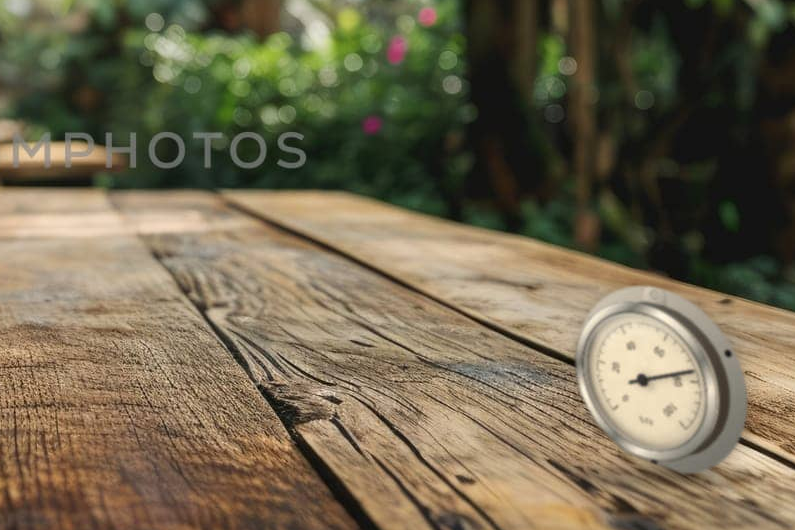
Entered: {"value": 76, "unit": "%"}
